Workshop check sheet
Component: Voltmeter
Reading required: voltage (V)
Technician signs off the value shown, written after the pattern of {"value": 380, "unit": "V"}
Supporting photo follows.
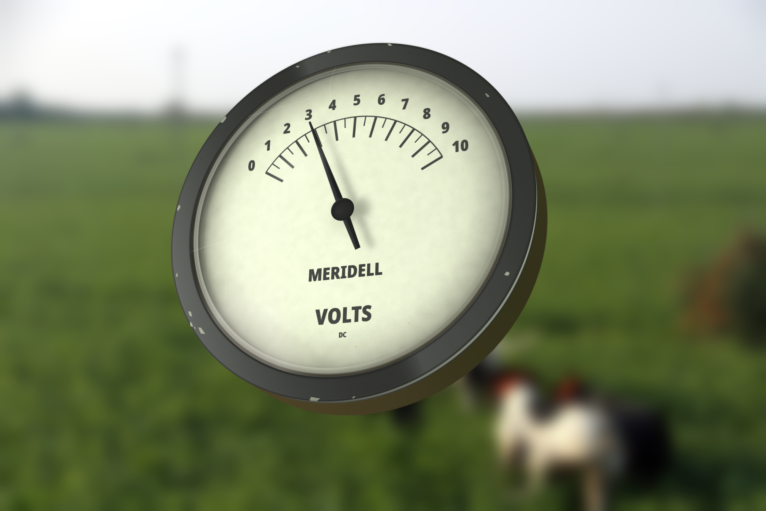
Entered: {"value": 3, "unit": "V"}
